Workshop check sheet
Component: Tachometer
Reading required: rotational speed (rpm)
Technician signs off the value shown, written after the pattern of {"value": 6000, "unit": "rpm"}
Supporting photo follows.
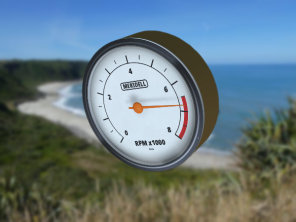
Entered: {"value": 6750, "unit": "rpm"}
